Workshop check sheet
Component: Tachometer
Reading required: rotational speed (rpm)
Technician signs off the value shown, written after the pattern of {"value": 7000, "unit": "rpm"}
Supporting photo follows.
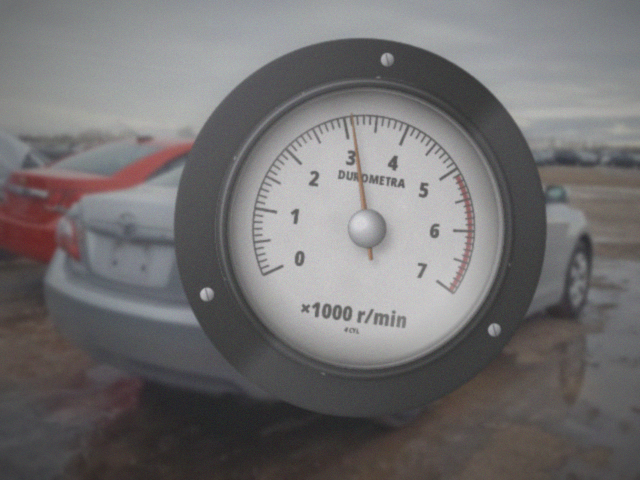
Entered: {"value": 3100, "unit": "rpm"}
